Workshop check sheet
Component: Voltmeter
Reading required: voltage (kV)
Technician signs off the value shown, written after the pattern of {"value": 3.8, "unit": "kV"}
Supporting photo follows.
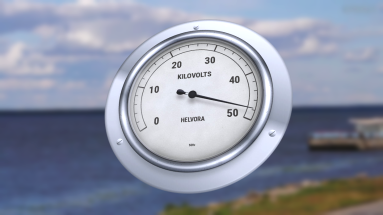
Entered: {"value": 48, "unit": "kV"}
